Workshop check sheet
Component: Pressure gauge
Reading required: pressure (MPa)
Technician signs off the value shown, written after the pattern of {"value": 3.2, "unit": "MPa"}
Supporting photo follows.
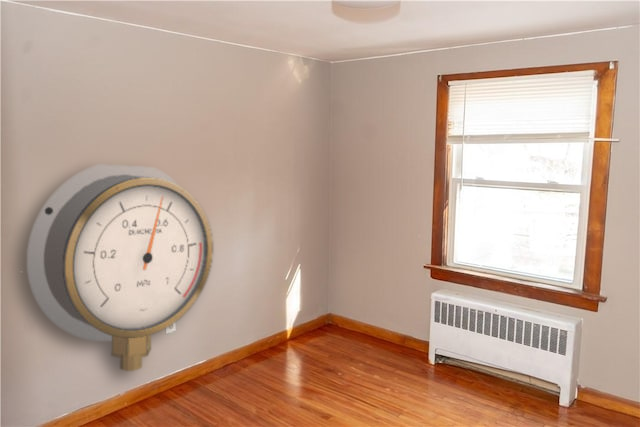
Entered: {"value": 0.55, "unit": "MPa"}
